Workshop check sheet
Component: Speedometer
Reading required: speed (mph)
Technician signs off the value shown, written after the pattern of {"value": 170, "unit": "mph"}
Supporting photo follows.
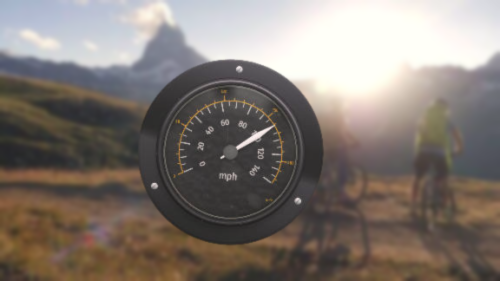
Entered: {"value": 100, "unit": "mph"}
